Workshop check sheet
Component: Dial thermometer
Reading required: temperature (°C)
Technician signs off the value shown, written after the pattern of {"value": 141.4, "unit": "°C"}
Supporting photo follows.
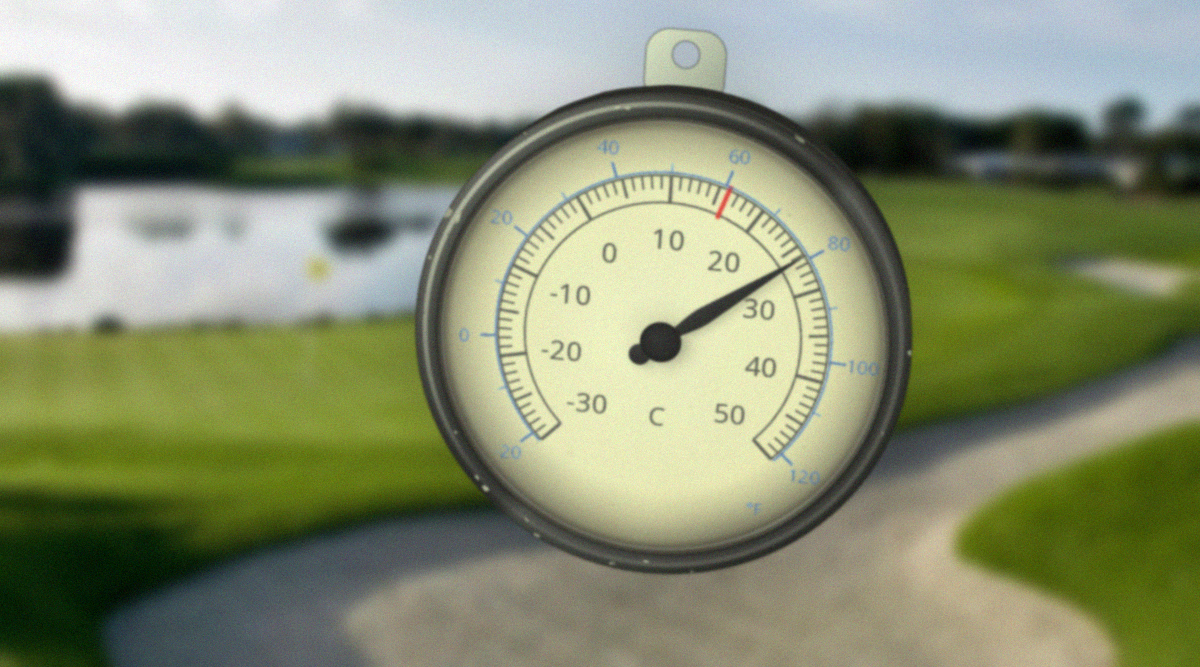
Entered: {"value": 26, "unit": "°C"}
